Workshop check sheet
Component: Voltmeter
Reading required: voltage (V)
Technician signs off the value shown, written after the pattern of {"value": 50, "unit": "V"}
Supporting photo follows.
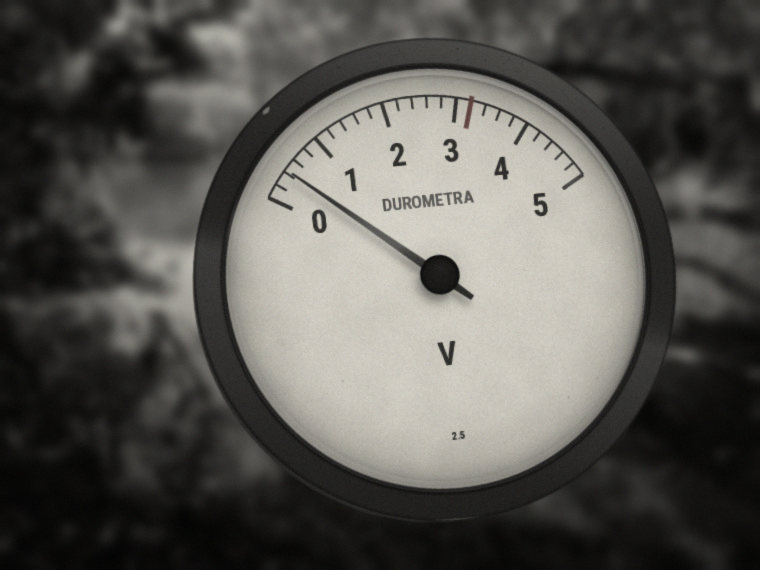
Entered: {"value": 0.4, "unit": "V"}
